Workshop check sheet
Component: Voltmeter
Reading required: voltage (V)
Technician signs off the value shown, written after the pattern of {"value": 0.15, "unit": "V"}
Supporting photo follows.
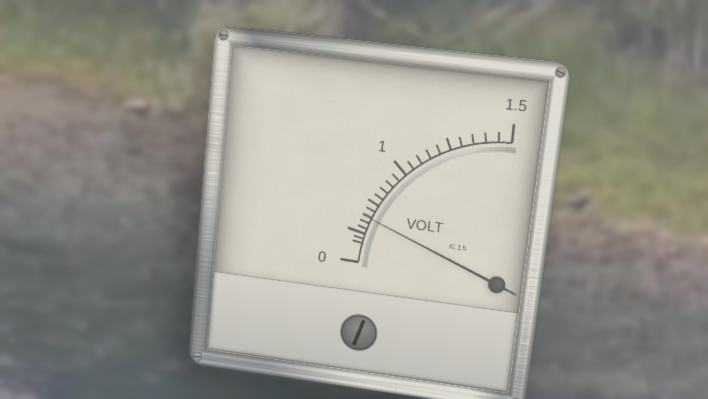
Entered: {"value": 0.65, "unit": "V"}
